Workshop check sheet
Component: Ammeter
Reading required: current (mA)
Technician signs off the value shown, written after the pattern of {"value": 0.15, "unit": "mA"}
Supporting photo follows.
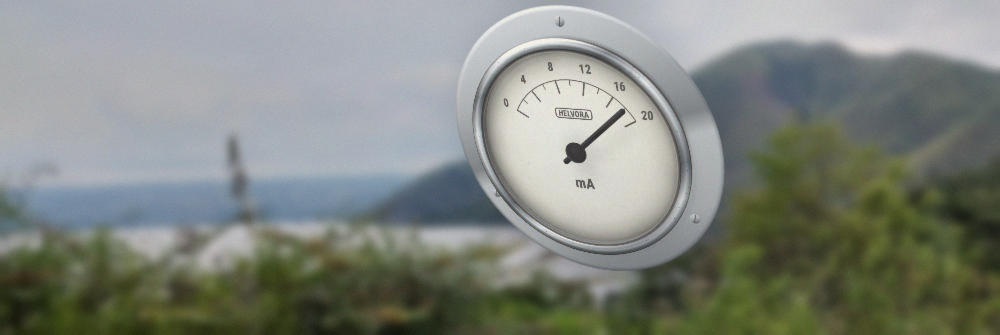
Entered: {"value": 18, "unit": "mA"}
